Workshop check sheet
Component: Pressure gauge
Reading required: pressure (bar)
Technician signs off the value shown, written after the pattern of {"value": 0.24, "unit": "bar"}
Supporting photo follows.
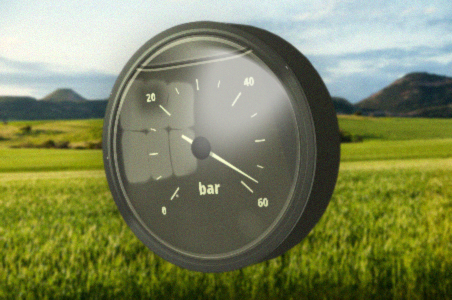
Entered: {"value": 57.5, "unit": "bar"}
